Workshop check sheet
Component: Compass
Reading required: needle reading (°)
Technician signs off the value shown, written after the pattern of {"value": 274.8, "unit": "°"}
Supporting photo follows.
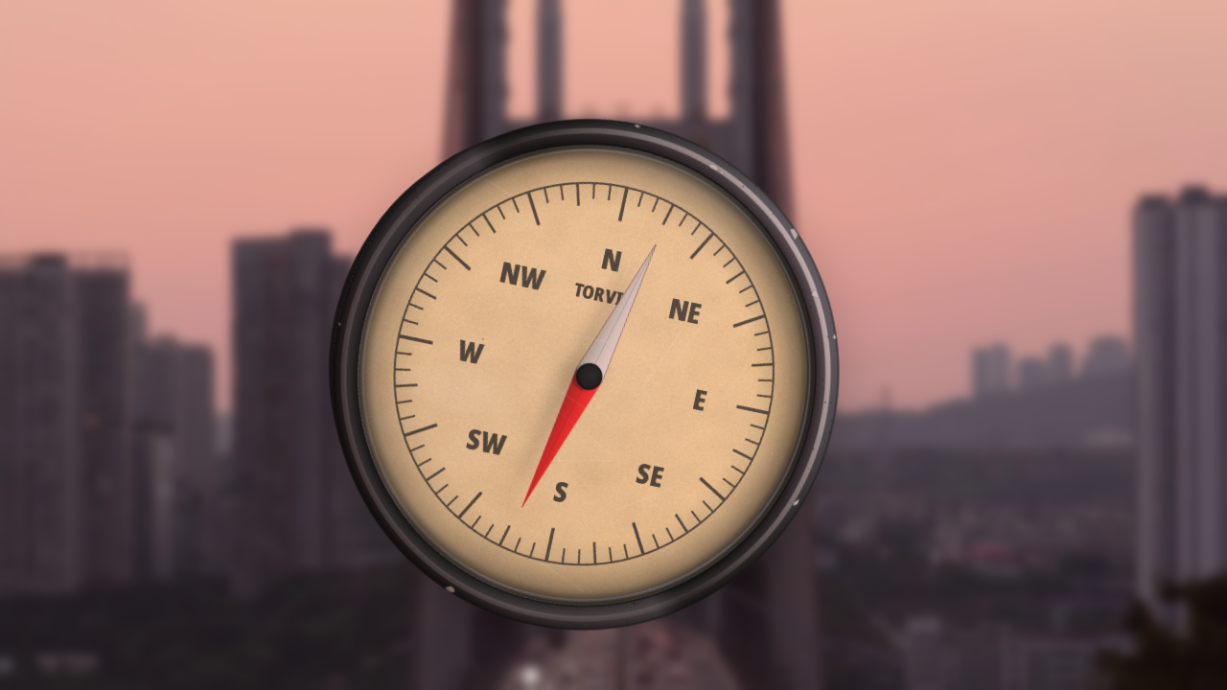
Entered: {"value": 195, "unit": "°"}
